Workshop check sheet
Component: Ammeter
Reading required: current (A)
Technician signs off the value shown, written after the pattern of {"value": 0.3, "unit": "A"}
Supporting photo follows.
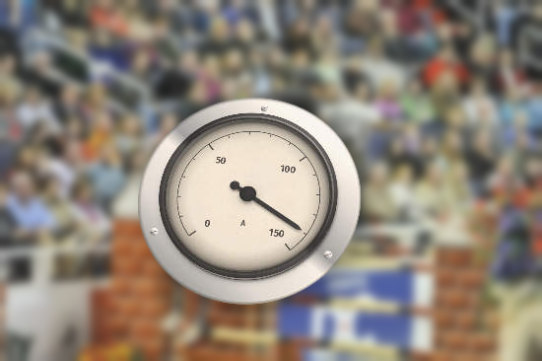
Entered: {"value": 140, "unit": "A"}
